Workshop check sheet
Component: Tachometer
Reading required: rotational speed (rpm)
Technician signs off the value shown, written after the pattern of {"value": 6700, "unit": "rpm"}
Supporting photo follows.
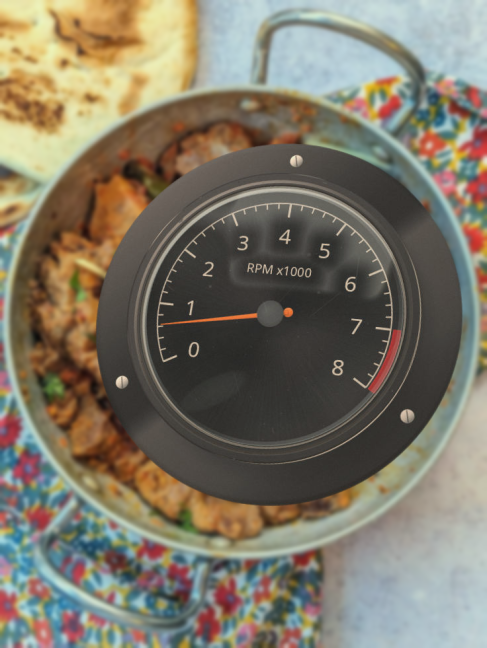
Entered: {"value": 600, "unit": "rpm"}
